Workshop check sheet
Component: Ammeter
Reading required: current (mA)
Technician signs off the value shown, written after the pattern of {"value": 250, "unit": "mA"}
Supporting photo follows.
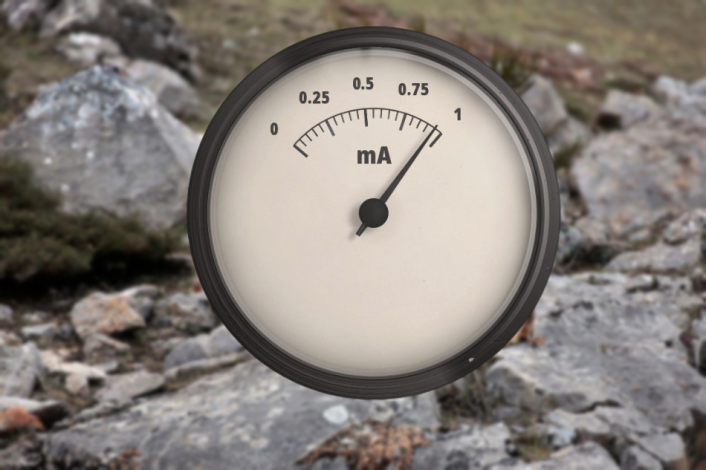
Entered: {"value": 0.95, "unit": "mA"}
